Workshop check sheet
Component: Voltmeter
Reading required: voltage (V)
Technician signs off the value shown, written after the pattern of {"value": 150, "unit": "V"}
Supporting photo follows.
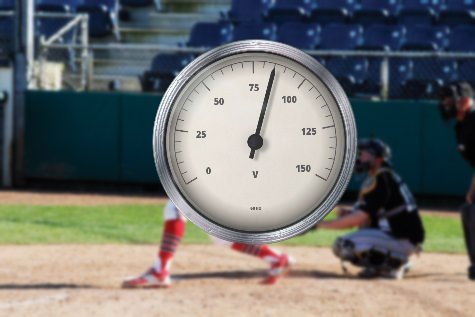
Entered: {"value": 85, "unit": "V"}
